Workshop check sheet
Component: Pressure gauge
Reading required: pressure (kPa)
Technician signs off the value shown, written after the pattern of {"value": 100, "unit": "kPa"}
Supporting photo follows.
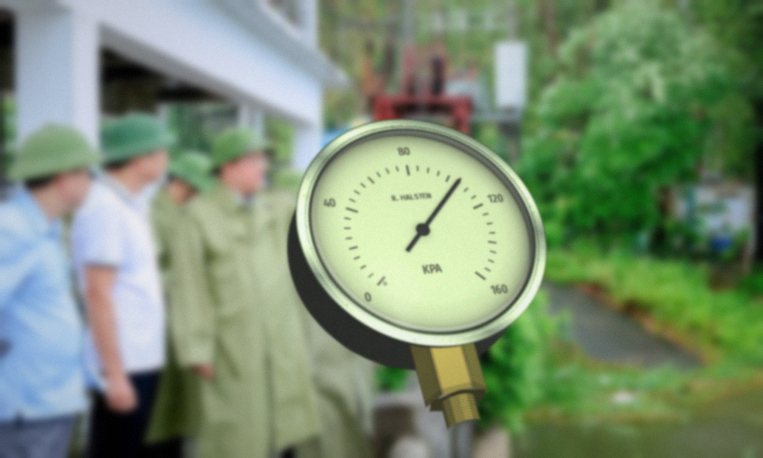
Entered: {"value": 105, "unit": "kPa"}
